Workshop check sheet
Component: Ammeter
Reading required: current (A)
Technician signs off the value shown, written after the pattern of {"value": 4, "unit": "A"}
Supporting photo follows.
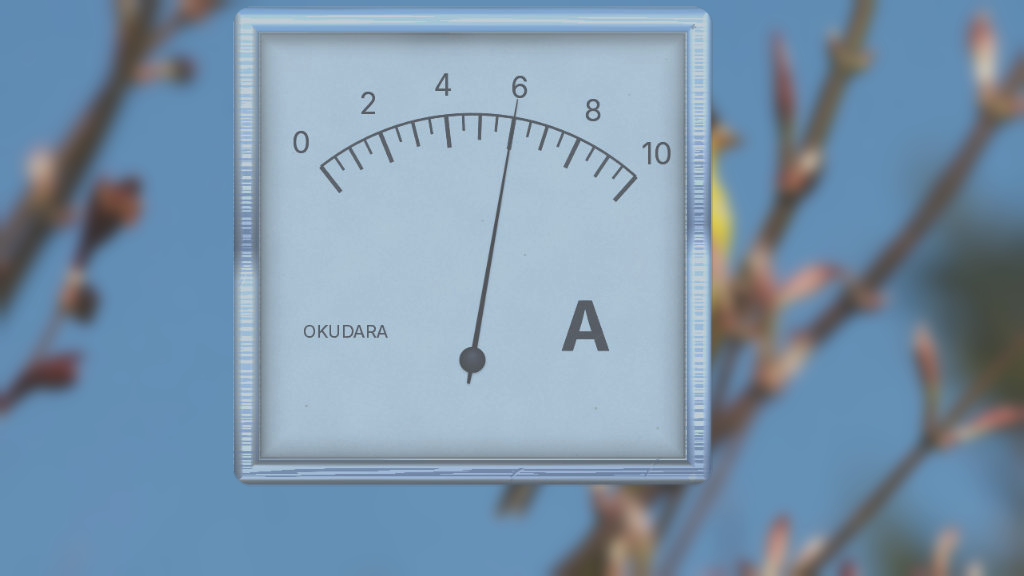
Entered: {"value": 6, "unit": "A"}
